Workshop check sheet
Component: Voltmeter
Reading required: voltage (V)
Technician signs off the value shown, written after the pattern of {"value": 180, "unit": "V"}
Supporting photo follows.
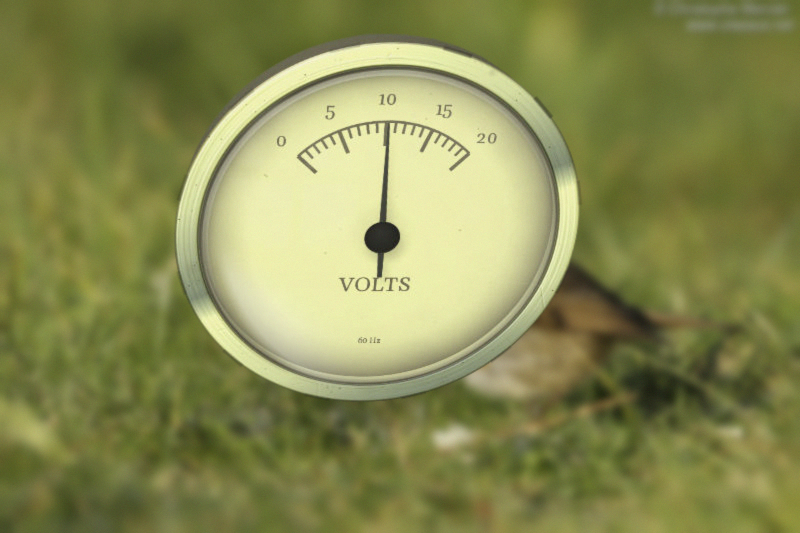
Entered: {"value": 10, "unit": "V"}
